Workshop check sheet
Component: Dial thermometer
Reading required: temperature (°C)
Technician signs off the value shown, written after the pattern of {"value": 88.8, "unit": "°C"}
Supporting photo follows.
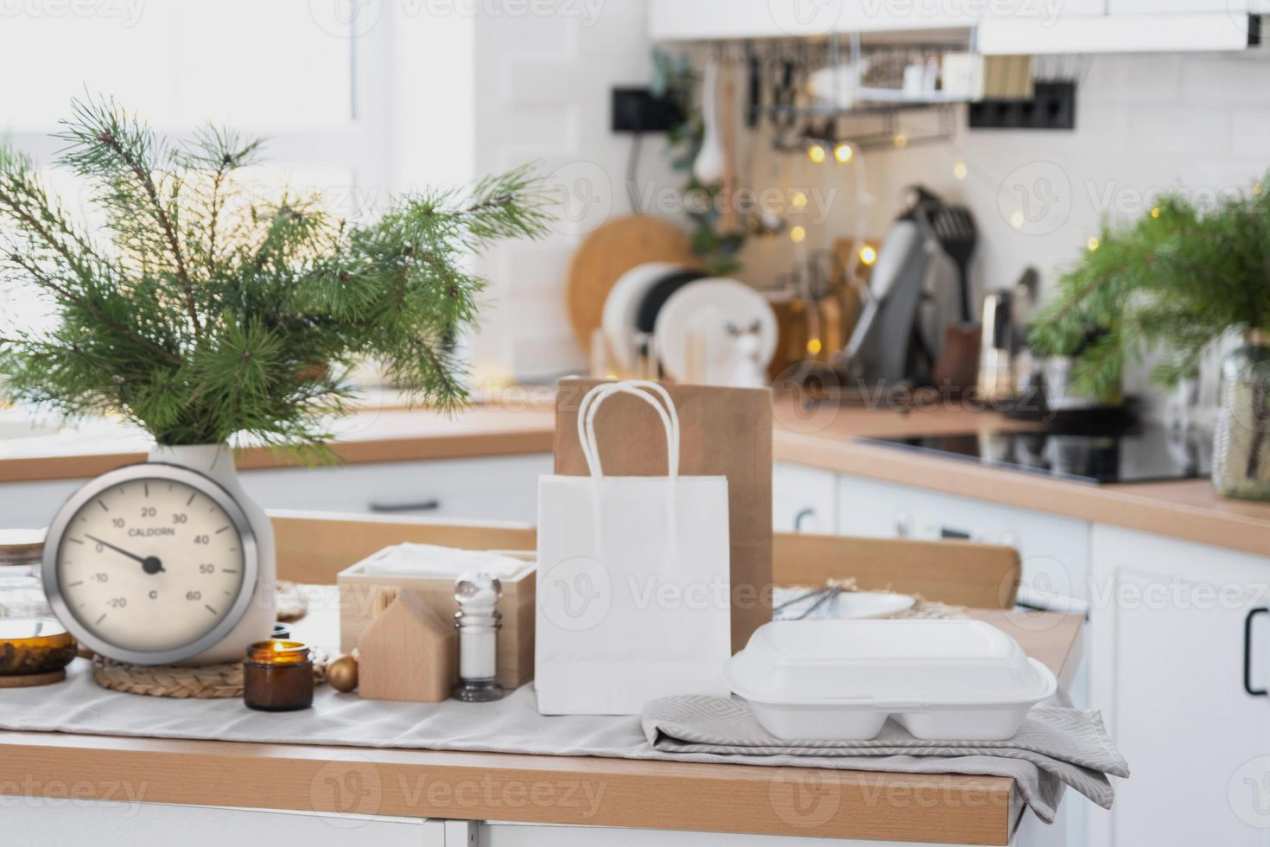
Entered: {"value": 2.5, "unit": "°C"}
